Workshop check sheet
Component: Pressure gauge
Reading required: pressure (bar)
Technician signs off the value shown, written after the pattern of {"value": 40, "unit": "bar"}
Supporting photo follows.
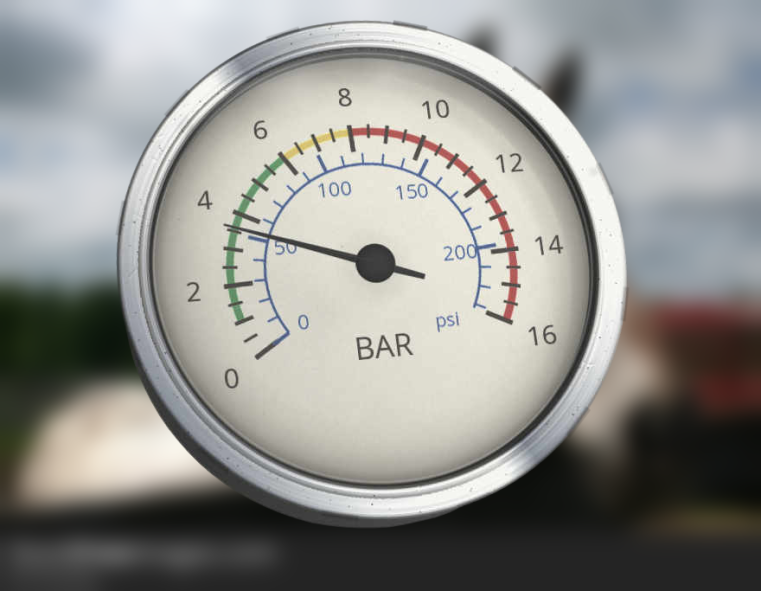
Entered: {"value": 3.5, "unit": "bar"}
